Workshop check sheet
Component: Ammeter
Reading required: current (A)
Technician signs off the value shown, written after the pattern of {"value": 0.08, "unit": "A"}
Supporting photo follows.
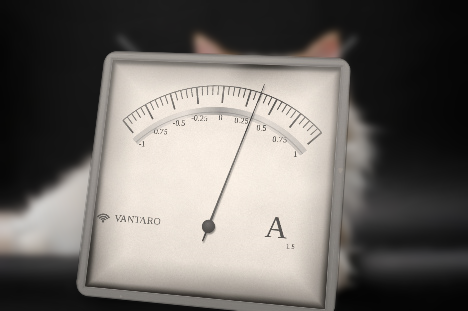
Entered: {"value": 0.35, "unit": "A"}
